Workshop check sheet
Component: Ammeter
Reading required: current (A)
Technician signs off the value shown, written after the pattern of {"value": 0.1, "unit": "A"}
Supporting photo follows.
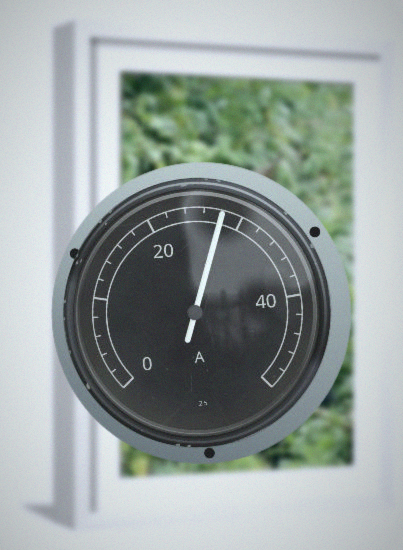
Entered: {"value": 28, "unit": "A"}
